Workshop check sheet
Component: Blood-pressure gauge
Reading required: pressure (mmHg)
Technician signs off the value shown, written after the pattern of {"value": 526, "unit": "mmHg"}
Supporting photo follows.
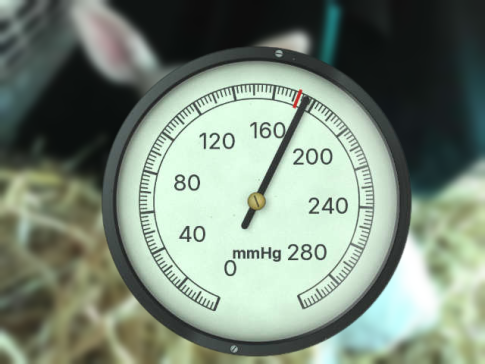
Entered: {"value": 176, "unit": "mmHg"}
